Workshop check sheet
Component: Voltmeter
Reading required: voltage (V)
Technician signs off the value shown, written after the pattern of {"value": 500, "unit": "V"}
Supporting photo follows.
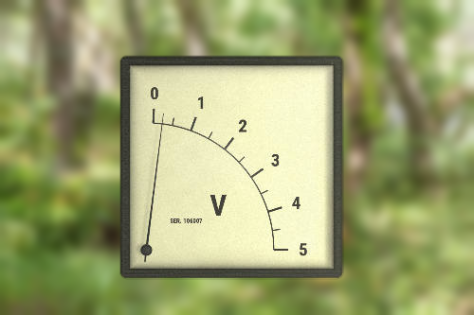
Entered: {"value": 0.25, "unit": "V"}
